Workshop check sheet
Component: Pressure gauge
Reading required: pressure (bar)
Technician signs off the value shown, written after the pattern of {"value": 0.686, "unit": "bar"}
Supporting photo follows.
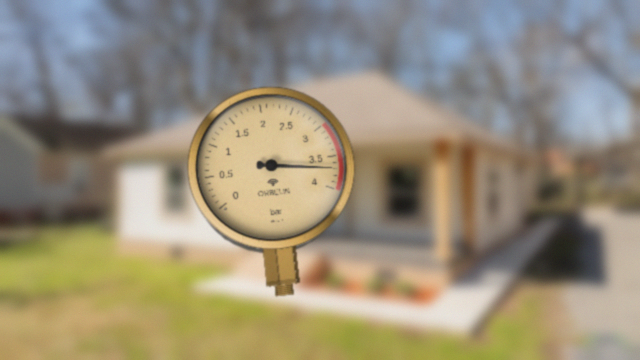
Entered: {"value": 3.7, "unit": "bar"}
